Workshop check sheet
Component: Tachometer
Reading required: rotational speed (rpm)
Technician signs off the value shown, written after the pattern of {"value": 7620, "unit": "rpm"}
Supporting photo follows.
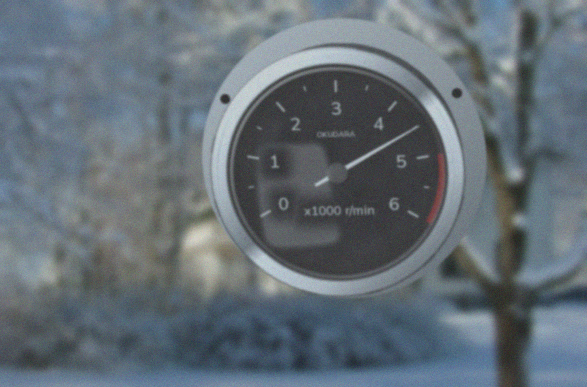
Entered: {"value": 4500, "unit": "rpm"}
